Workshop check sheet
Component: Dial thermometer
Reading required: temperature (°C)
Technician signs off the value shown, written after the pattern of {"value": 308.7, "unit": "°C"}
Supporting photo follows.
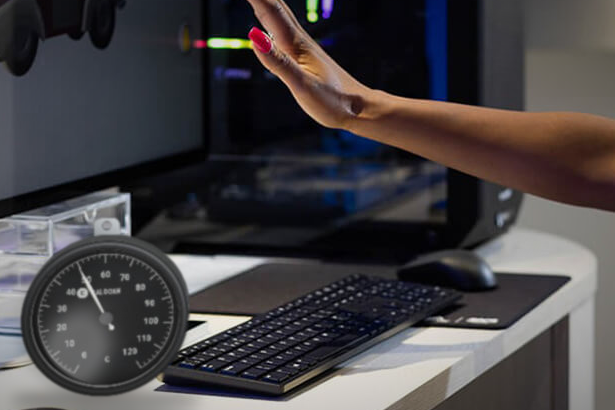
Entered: {"value": 50, "unit": "°C"}
